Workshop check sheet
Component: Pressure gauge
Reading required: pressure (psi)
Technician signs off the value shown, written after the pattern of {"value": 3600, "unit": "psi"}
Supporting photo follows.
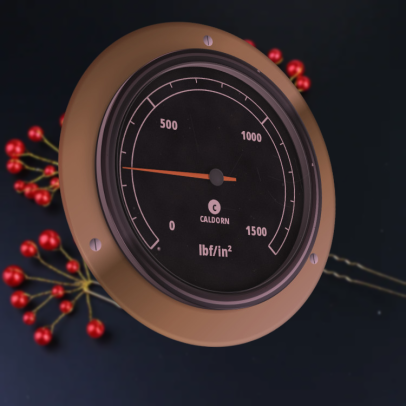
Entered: {"value": 250, "unit": "psi"}
